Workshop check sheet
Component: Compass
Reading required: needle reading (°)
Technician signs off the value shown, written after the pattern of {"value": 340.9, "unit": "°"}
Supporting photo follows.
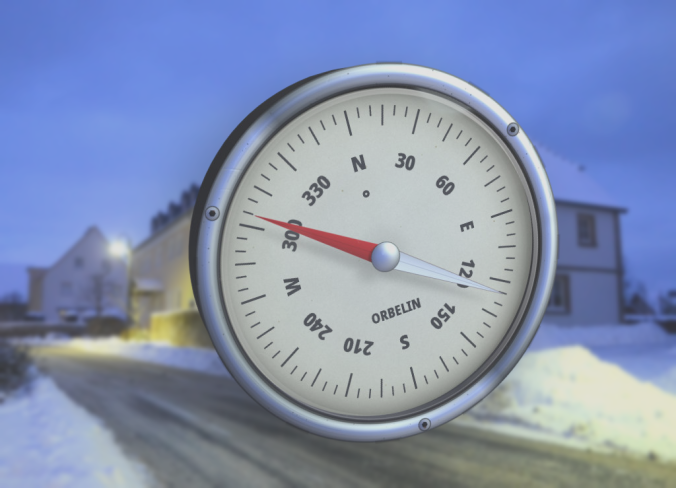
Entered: {"value": 305, "unit": "°"}
